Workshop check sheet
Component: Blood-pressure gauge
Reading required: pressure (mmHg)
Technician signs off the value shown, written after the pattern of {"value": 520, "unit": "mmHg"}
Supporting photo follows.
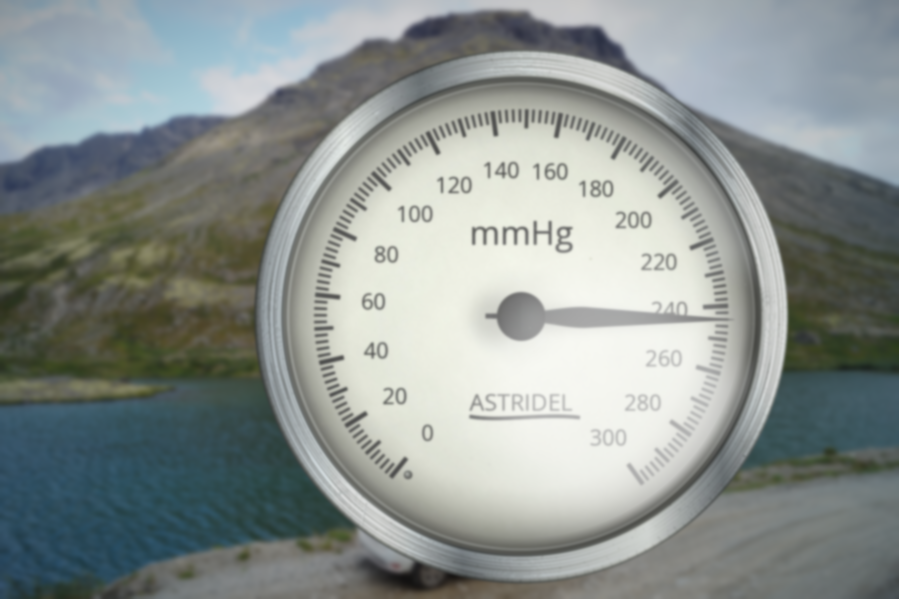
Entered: {"value": 244, "unit": "mmHg"}
